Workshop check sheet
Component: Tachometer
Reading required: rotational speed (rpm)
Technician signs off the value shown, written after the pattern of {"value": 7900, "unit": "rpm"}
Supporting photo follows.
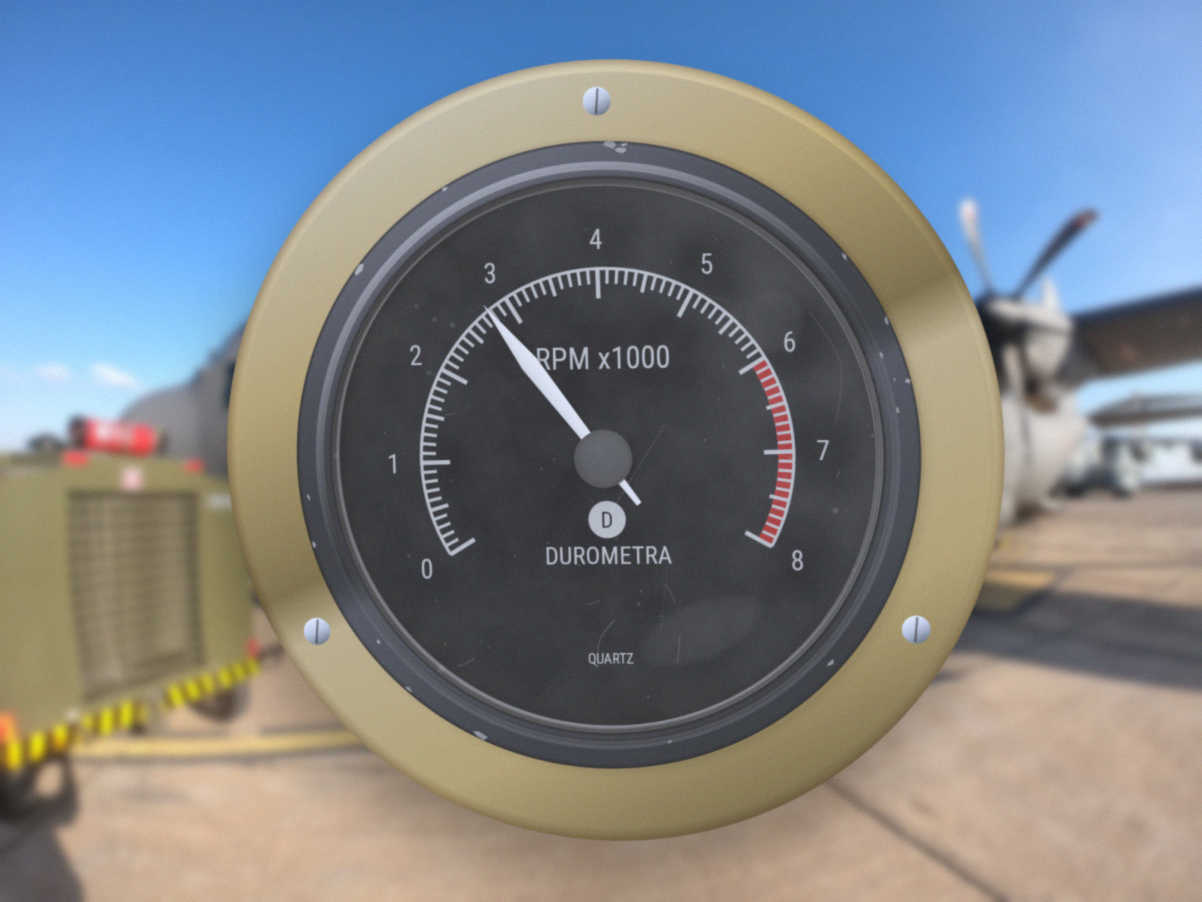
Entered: {"value": 2800, "unit": "rpm"}
